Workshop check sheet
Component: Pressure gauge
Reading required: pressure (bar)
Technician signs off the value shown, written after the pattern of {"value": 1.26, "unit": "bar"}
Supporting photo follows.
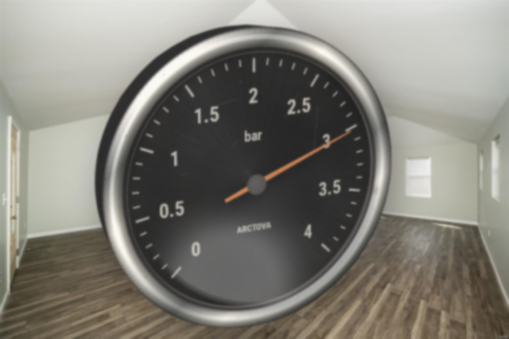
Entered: {"value": 3, "unit": "bar"}
